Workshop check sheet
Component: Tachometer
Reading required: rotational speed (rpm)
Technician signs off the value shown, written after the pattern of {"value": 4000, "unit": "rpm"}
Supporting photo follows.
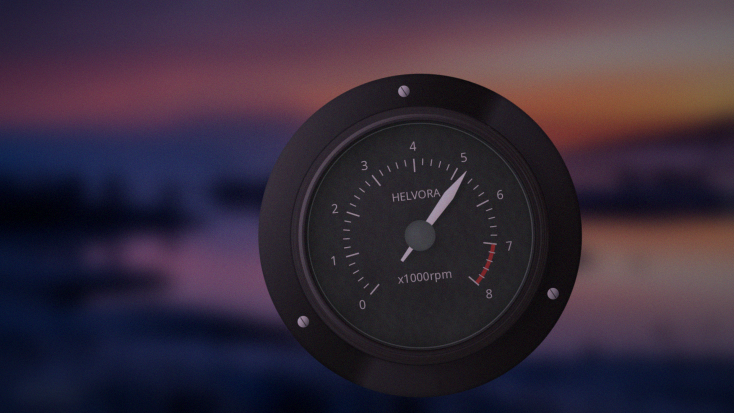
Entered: {"value": 5200, "unit": "rpm"}
